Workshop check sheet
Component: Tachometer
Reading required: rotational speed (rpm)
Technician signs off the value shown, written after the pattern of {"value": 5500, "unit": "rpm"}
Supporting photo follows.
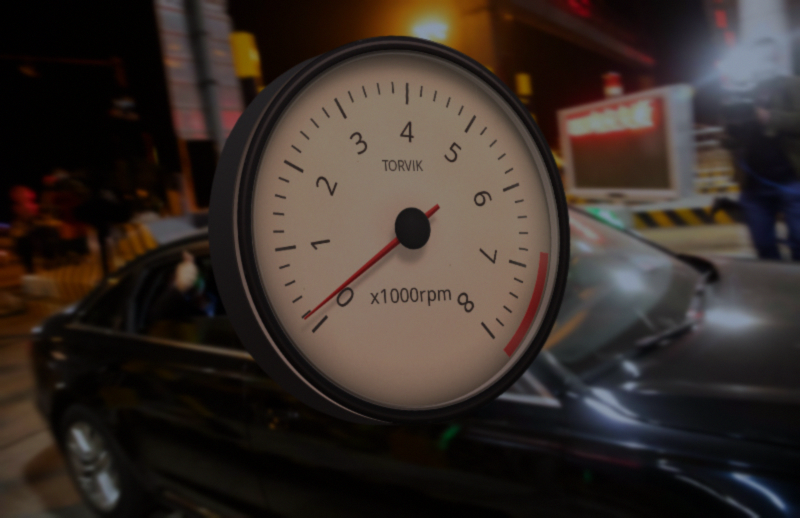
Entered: {"value": 200, "unit": "rpm"}
